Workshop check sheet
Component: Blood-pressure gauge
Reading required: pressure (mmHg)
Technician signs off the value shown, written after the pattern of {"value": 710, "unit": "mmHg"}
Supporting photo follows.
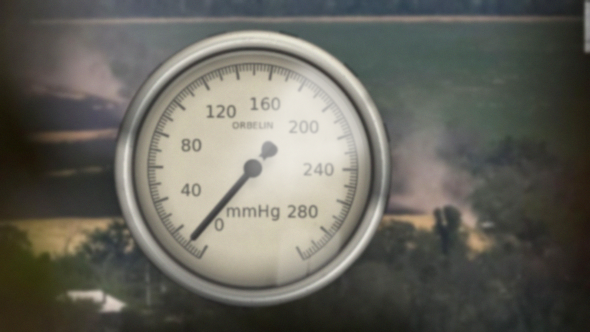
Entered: {"value": 10, "unit": "mmHg"}
